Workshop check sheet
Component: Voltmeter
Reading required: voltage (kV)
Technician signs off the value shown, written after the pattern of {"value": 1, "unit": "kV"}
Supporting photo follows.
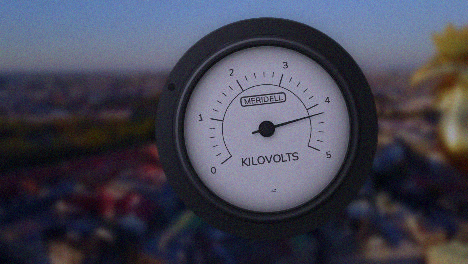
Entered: {"value": 4.2, "unit": "kV"}
